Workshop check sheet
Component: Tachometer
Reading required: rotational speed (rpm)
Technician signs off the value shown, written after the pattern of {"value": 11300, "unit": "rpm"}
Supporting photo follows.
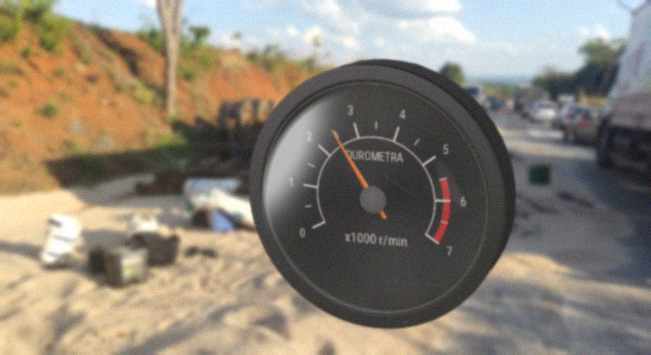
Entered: {"value": 2500, "unit": "rpm"}
